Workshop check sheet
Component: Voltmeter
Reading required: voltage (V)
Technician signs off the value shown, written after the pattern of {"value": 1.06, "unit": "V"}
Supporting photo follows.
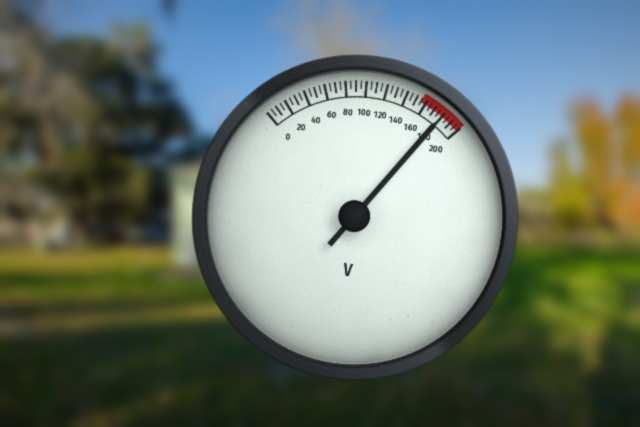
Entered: {"value": 180, "unit": "V"}
